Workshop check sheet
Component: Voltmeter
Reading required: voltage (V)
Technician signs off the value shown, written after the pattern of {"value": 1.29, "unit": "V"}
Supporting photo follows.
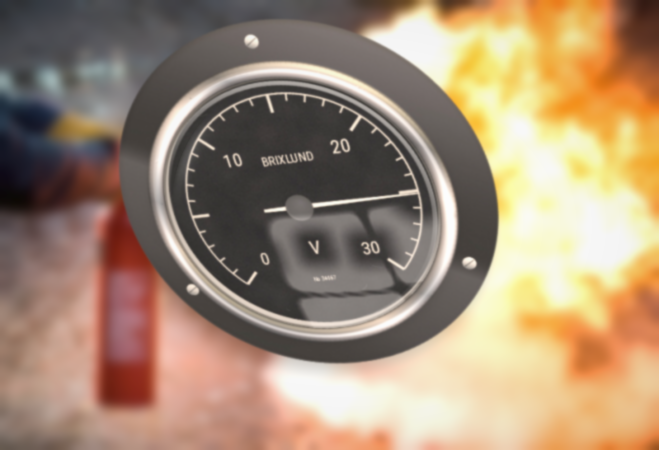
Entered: {"value": 25, "unit": "V"}
